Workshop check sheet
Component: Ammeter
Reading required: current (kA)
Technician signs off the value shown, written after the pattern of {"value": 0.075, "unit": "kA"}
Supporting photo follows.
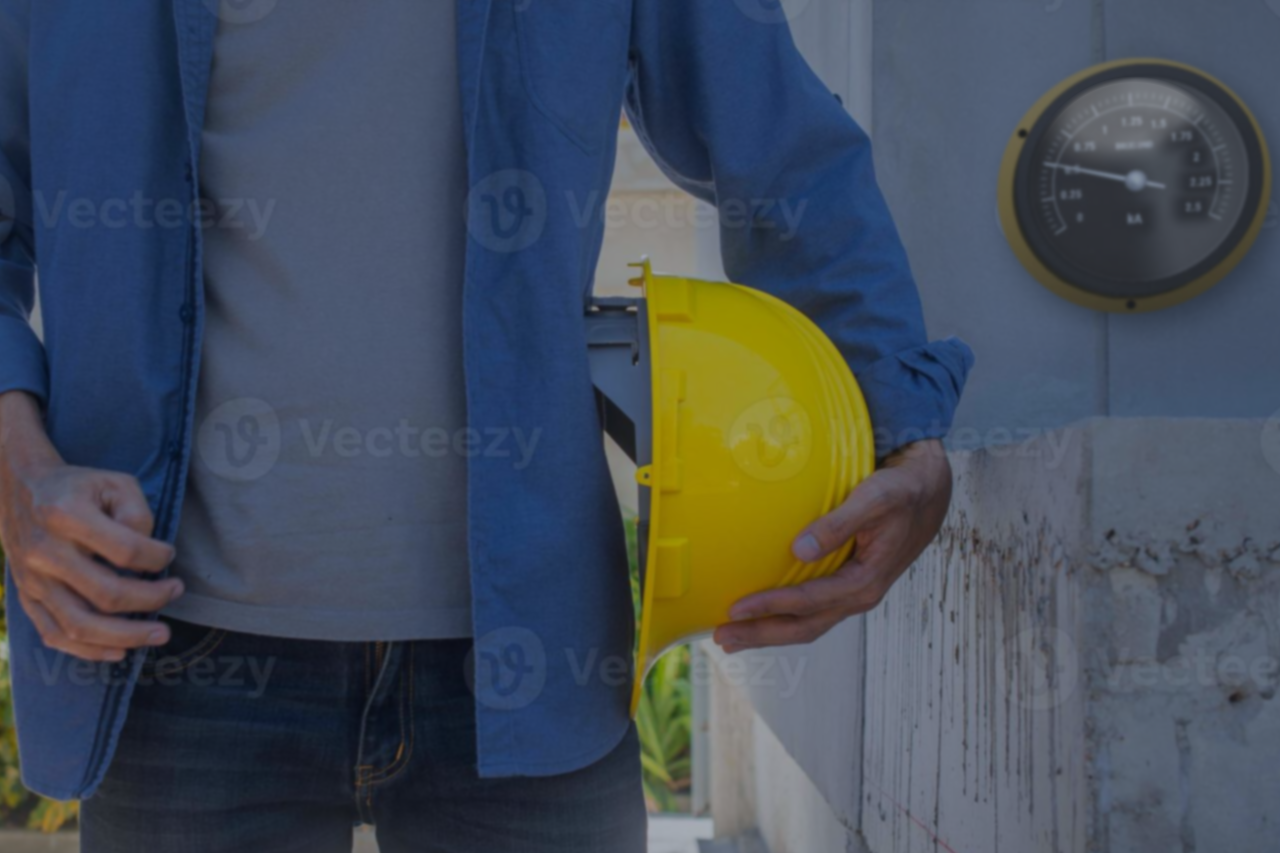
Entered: {"value": 0.5, "unit": "kA"}
